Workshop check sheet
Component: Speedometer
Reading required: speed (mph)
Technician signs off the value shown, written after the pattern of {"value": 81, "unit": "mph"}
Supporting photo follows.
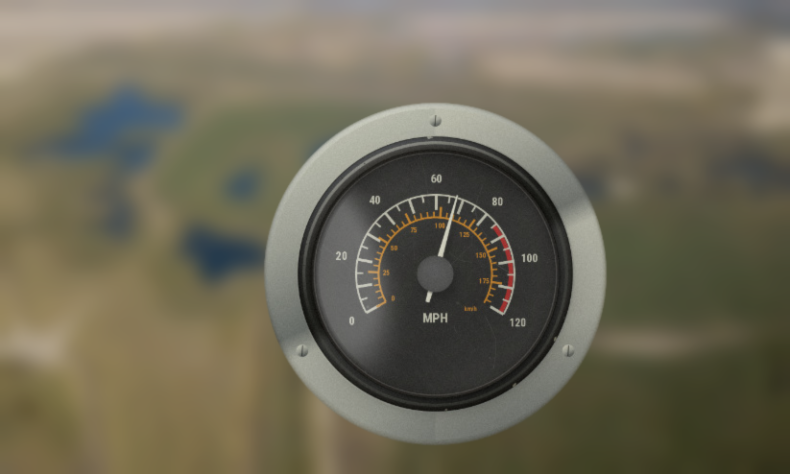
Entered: {"value": 67.5, "unit": "mph"}
